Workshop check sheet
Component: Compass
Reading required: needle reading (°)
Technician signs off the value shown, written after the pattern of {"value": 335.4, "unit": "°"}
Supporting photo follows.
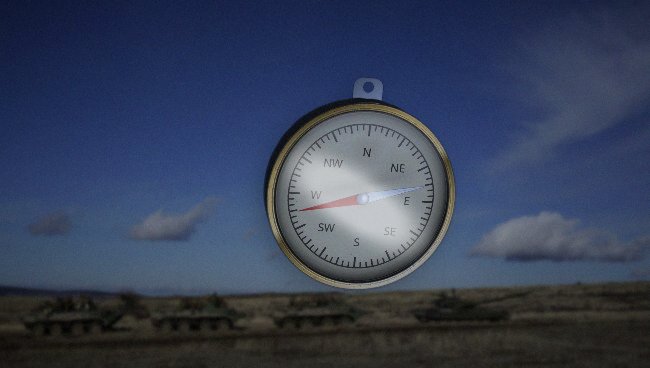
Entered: {"value": 255, "unit": "°"}
